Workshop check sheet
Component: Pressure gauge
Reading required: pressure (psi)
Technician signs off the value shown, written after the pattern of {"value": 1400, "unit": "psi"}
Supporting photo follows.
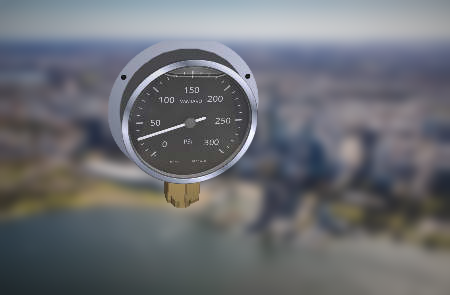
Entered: {"value": 30, "unit": "psi"}
